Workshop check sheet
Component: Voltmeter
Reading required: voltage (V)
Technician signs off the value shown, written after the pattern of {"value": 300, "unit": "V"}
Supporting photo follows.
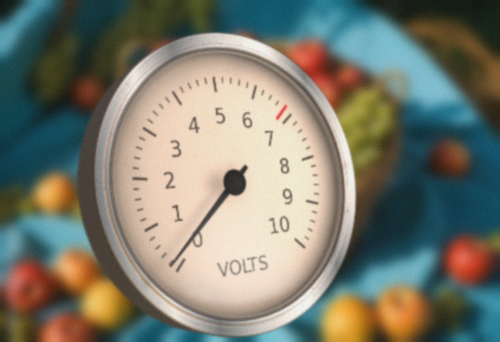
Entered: {"value": 0.2, "unit": "V"}
